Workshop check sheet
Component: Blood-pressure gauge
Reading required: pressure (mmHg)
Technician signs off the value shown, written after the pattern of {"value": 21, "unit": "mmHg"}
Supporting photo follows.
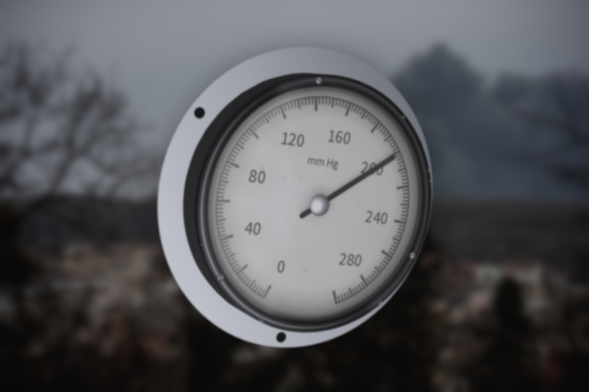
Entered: {"value": 200, "unit": "mmHg"}
